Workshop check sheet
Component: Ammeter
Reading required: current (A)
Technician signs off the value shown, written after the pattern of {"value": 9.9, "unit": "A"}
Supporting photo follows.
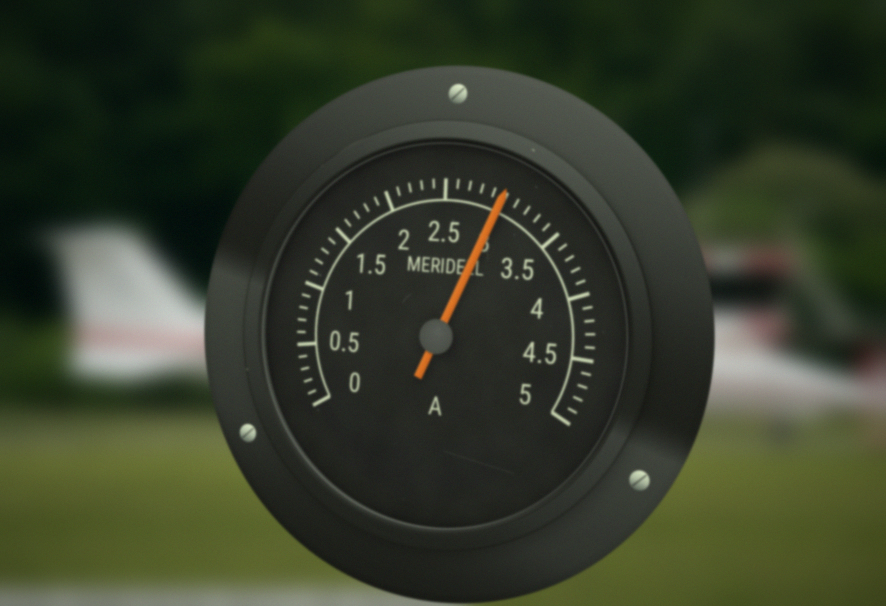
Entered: {"value": 3, "unit": "A"}
